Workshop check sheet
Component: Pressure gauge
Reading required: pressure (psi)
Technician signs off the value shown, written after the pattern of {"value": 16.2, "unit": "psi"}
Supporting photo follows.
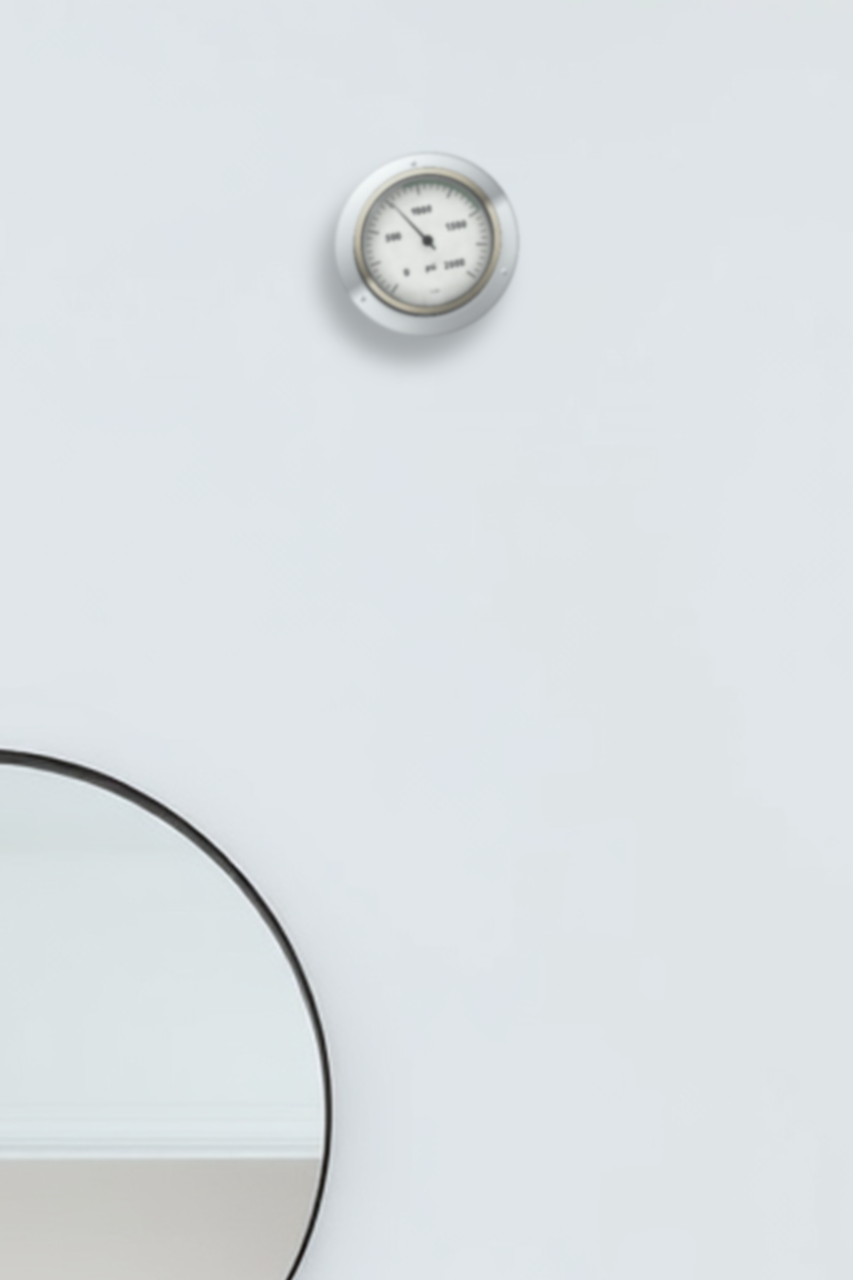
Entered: {"value": 750, "unit": "psi"}
